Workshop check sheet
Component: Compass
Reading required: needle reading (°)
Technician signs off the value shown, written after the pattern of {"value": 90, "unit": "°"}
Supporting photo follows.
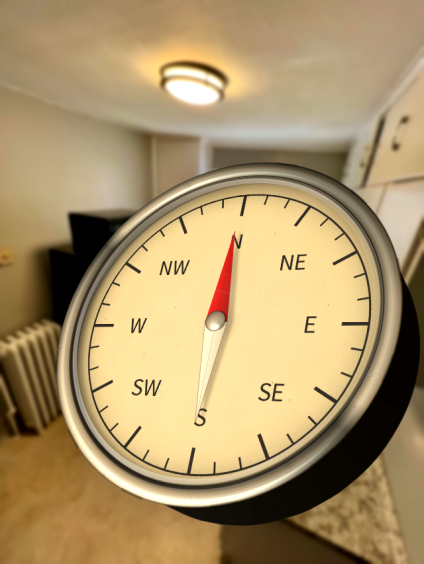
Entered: {"value": 0, "unit": "°"}
